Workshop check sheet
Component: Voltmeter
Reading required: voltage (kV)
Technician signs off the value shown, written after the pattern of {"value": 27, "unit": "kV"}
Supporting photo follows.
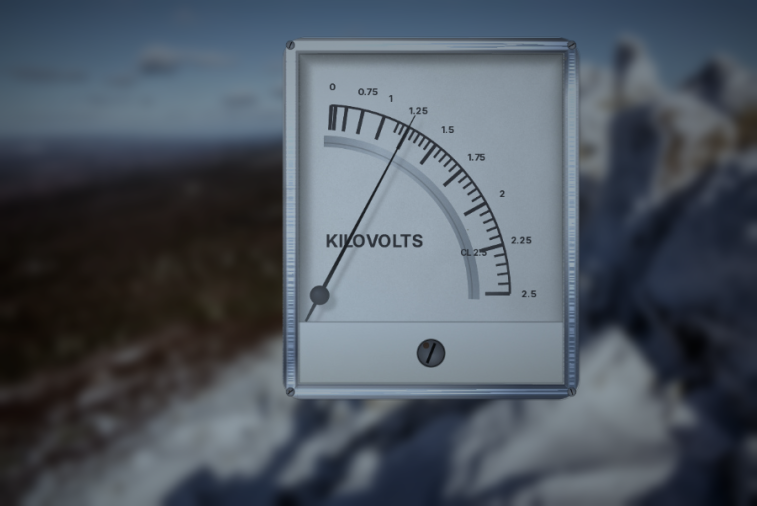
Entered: {"value": 1.25, "unit": "kV"}
